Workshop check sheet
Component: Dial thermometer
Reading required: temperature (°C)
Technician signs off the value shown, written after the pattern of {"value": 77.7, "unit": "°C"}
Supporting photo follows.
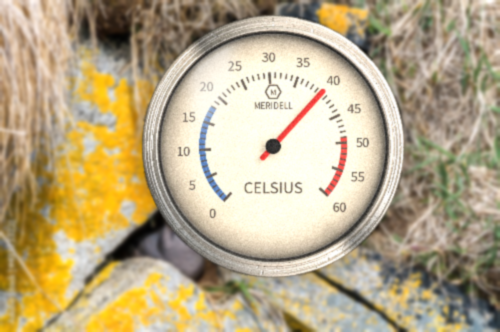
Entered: {"value": 40, "unit": "°C"}
